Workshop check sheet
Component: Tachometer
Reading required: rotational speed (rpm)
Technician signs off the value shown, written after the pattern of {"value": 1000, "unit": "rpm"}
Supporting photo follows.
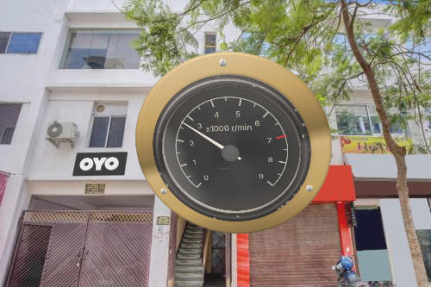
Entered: {"value": 2750, "unit": "rpm"}
